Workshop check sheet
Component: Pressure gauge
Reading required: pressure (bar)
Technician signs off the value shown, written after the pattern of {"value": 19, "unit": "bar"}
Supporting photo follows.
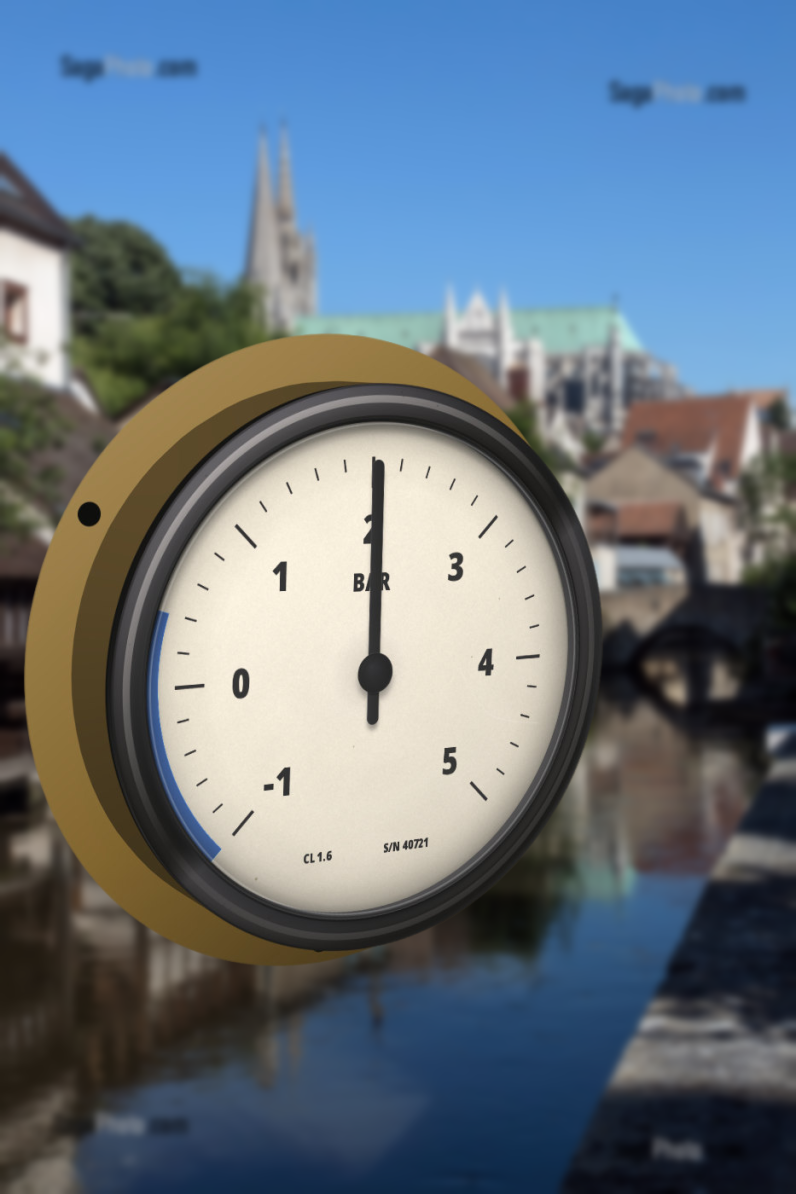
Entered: {"value": 2, "unit": "bar"}
